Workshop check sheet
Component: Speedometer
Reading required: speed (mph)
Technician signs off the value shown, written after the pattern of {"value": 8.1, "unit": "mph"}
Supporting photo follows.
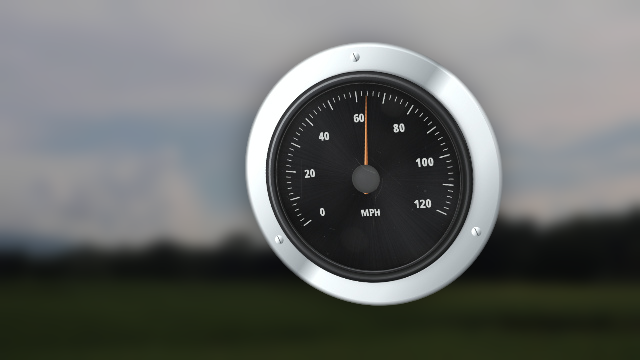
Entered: {"value": 64, "unit": "mph"}
